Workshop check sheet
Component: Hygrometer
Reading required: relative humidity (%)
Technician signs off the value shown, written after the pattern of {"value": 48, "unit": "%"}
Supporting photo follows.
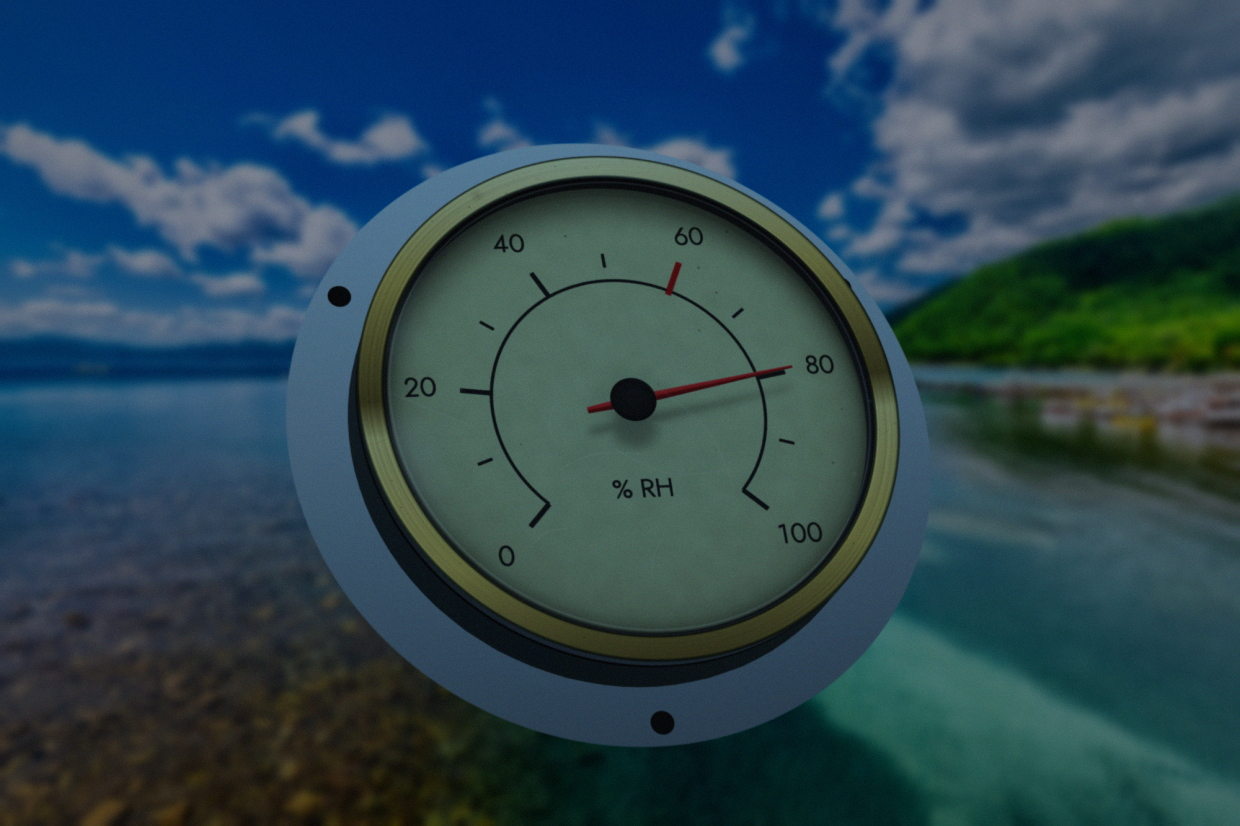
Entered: {"value": 80, "unit": "%"}
